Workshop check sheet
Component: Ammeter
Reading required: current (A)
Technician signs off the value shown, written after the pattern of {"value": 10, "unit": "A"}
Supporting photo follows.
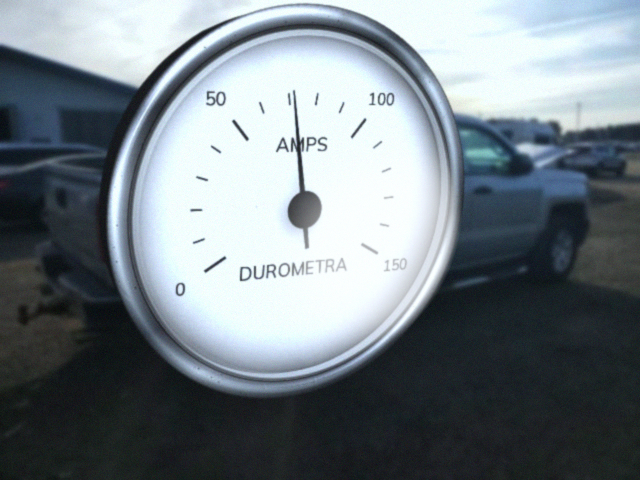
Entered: {"value": 70, "unit": "A"}
